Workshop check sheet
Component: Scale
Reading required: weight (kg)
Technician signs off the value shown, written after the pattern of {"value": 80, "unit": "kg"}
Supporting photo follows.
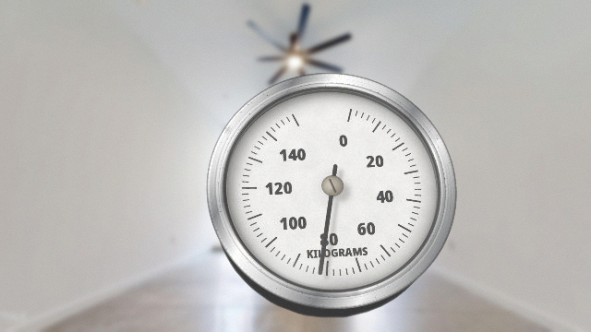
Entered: {"value": 82, "unit": "kg"}
